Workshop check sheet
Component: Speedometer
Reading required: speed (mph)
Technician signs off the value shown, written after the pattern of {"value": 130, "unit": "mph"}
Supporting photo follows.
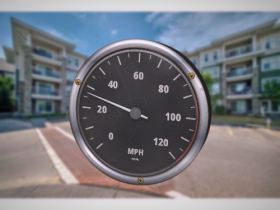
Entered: {"value": 27.5, "unit": "mph"}
